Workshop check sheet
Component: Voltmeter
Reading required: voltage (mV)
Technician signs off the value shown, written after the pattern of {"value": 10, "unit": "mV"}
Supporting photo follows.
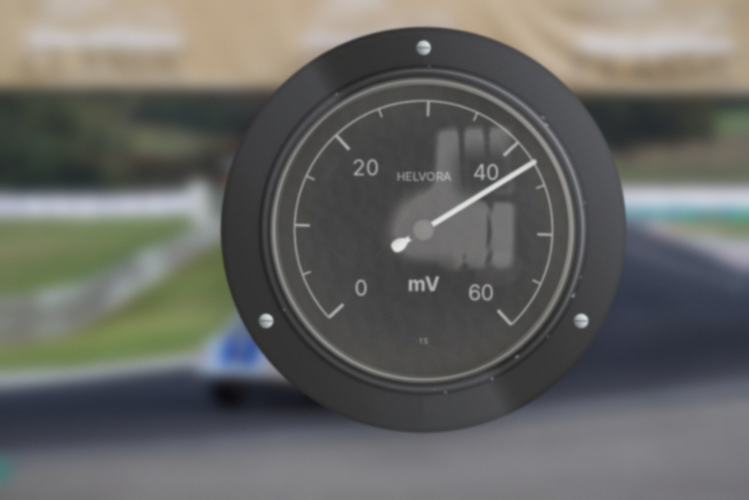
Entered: {"value": 42.5, "unit": "mV"}
